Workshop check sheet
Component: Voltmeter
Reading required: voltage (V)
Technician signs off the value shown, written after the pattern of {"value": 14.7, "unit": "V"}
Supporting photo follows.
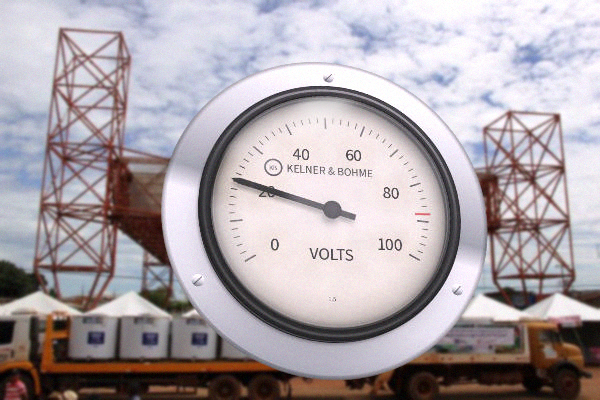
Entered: {"value": 20, "unit": "V"}
